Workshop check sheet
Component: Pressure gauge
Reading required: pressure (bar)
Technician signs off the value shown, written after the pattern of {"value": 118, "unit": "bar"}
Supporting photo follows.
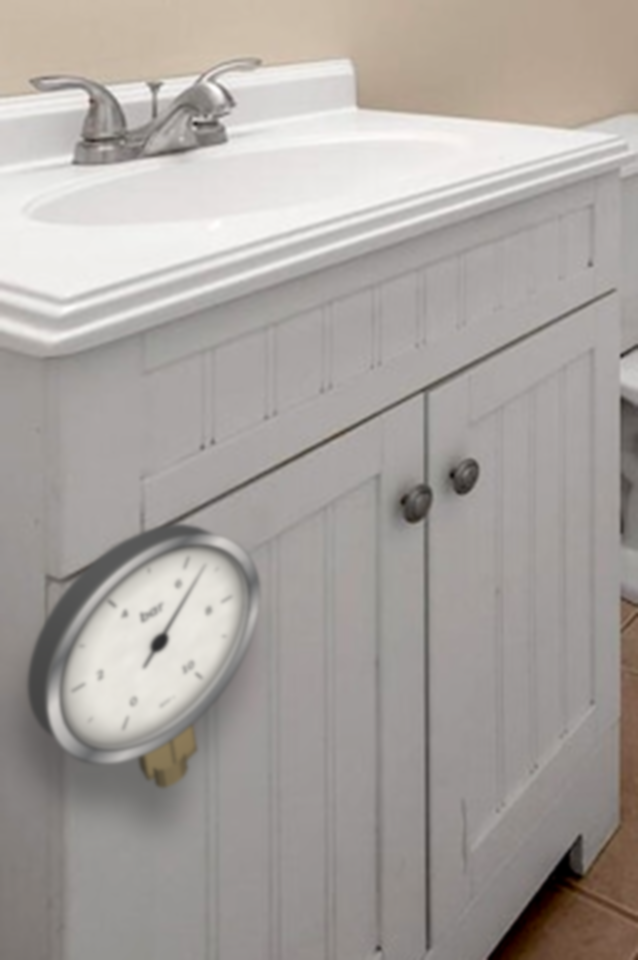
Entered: {"value": 6.5, "unit": "bar"}
